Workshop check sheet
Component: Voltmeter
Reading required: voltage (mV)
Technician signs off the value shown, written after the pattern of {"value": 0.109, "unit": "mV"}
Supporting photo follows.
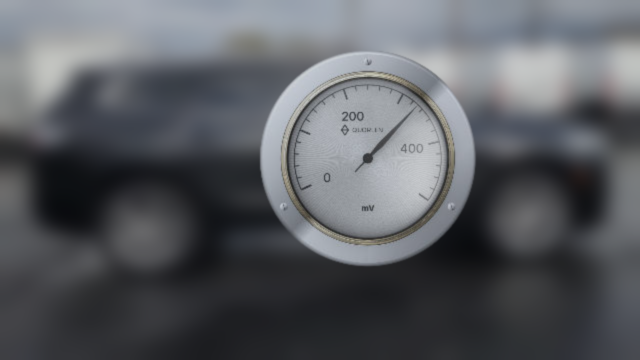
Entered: {"value": 330, "unit": "mV"}
